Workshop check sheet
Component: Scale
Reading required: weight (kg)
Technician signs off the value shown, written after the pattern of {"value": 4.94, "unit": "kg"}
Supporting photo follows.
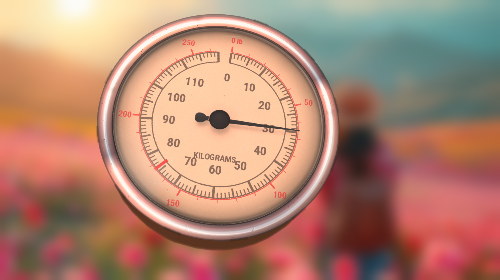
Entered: {"value": 30, "unit": "kg"}
